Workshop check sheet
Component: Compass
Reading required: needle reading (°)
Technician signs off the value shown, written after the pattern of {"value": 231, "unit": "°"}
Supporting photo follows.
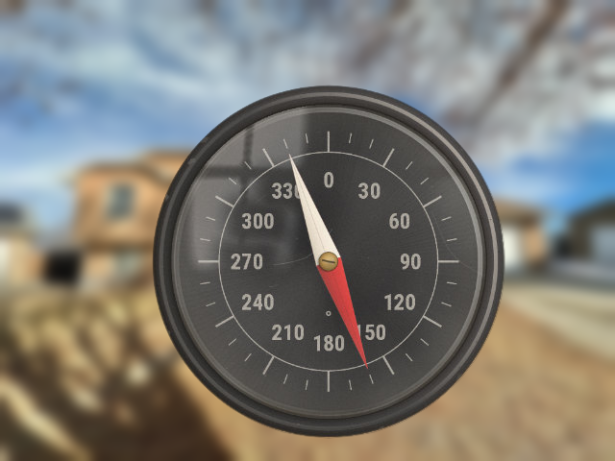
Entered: {"value": 160, "unit": "°"}
